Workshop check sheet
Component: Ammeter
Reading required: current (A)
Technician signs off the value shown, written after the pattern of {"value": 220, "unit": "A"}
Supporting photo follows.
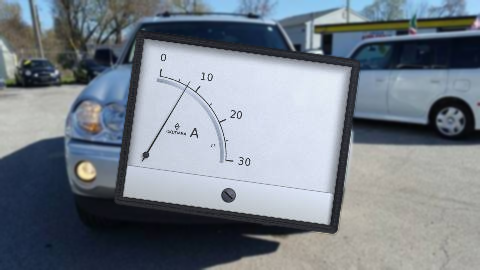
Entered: {"value": 7.5, "unit": "A"}
